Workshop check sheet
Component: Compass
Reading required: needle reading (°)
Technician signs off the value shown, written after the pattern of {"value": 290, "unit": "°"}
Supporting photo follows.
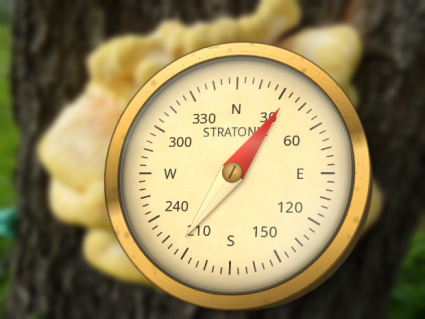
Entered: {"value": 35, "unit": "°"}
